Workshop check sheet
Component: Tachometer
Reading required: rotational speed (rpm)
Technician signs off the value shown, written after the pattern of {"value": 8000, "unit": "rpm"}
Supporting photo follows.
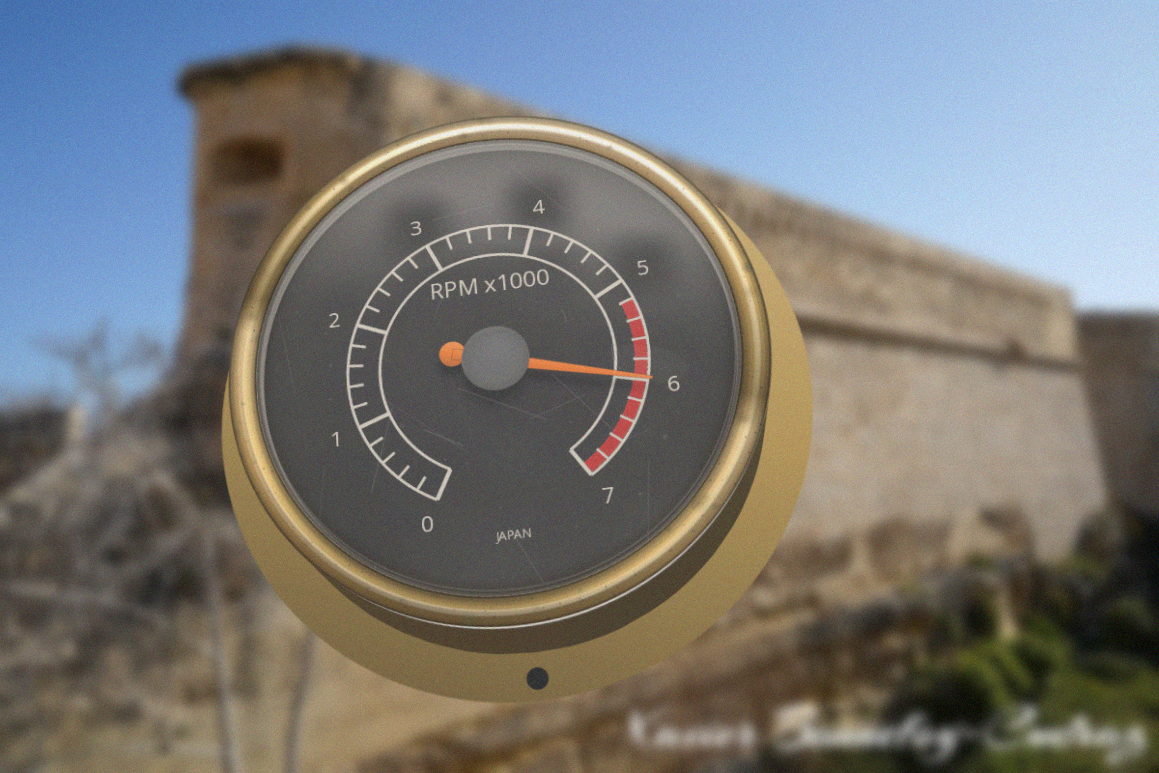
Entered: {"value": 6000, "unit": "rpm"}
